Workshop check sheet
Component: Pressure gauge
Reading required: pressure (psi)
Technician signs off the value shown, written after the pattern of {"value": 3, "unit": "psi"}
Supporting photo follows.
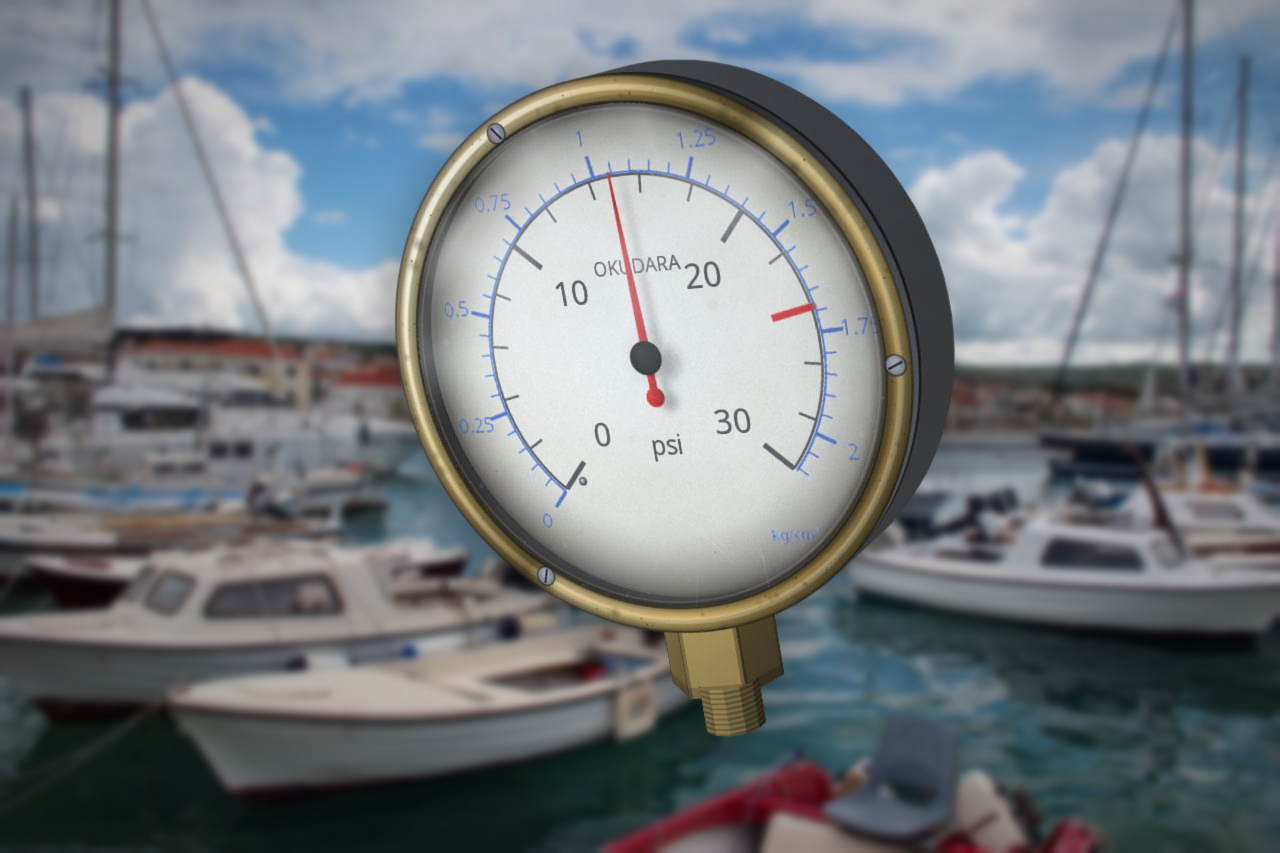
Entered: {"value": 15, "unit": "psi"}
